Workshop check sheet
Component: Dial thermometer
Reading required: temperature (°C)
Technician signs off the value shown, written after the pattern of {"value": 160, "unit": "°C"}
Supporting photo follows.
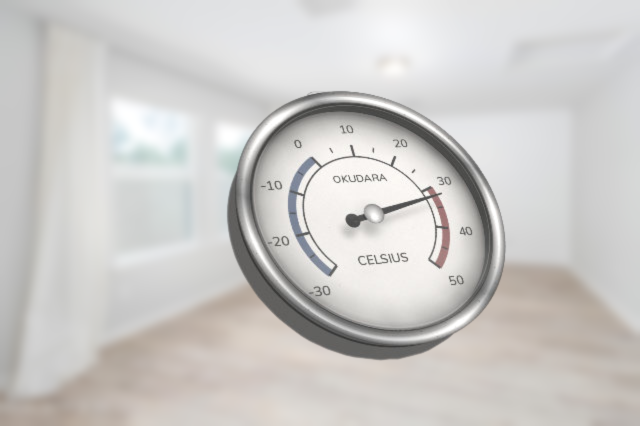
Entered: {"value": 32.5, "unit": "°C"}
